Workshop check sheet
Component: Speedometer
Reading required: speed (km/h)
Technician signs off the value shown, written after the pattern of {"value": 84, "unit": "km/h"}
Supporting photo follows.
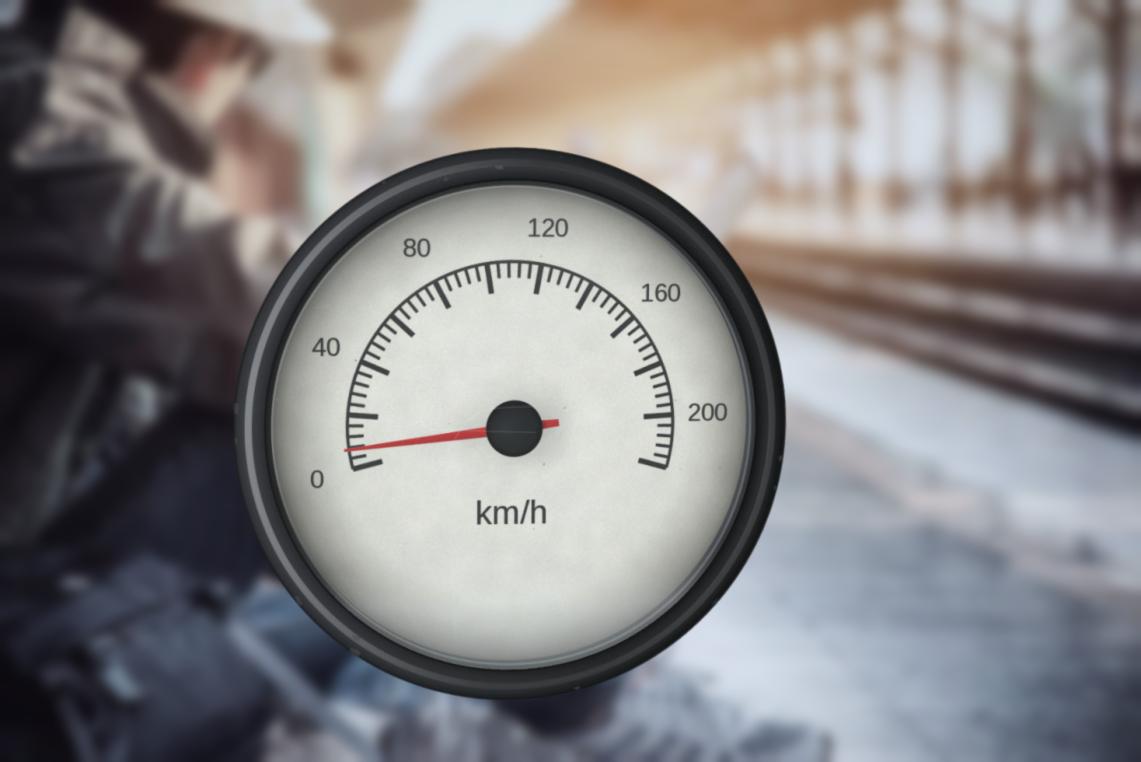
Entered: {"value": 8, "unit": "km/h"}
